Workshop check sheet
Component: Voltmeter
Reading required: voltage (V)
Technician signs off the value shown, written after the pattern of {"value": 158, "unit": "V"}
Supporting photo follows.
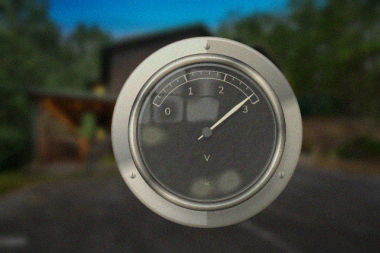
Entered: {"value": 2.8, "unit": "V"}
